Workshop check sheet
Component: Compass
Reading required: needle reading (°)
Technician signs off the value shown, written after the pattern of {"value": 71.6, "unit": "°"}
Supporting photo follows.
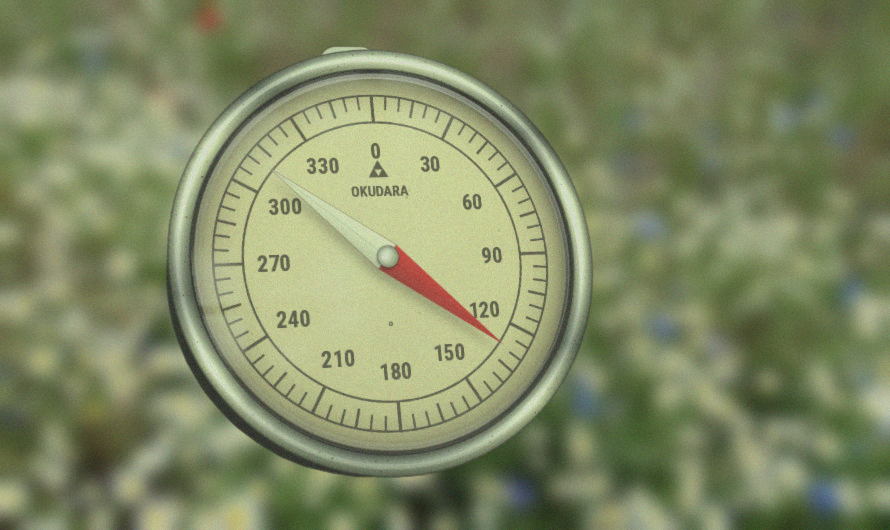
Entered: {"value": 130, "unit": "°"}
